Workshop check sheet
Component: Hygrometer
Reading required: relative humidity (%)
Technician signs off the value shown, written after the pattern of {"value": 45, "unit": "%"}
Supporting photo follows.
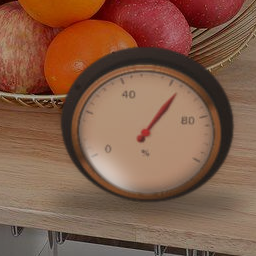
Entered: {"value": 64, "unit": "%"}
